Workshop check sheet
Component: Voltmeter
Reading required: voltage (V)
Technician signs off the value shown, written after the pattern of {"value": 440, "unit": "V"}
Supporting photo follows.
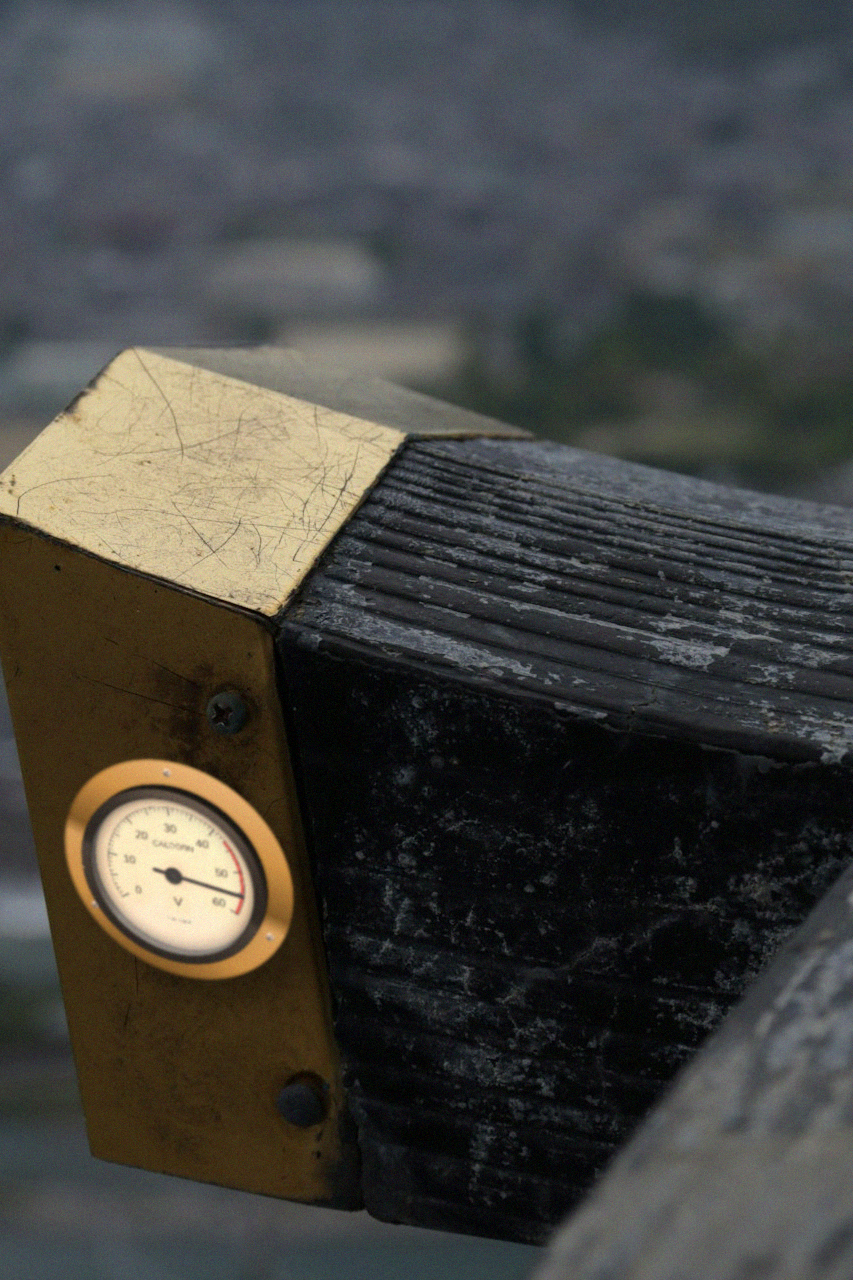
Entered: {"value": 55, "unit": "V"}
